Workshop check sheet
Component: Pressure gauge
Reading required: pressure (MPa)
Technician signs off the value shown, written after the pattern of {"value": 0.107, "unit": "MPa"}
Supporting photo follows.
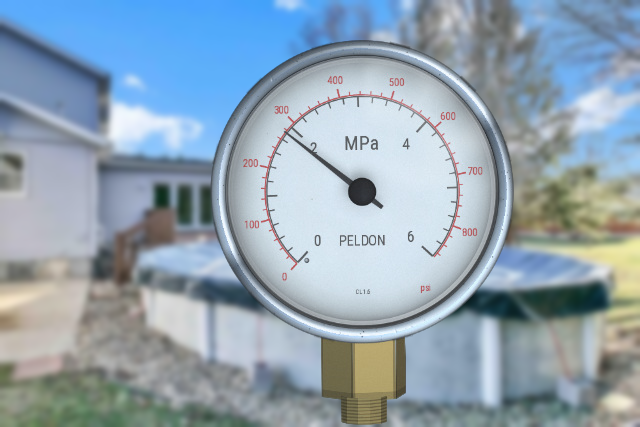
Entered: {"value": 1.9, "unit": "MPa"}
